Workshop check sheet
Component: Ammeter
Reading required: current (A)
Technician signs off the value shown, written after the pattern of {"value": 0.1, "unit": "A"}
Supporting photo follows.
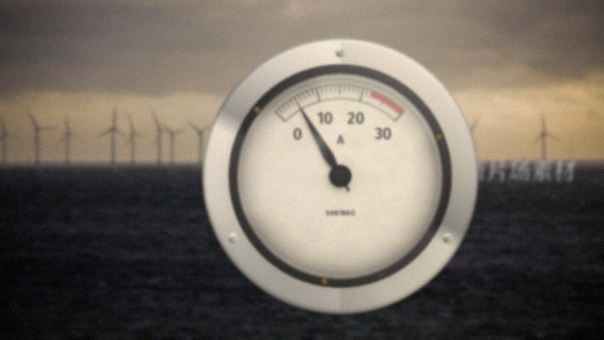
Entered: {"value": 5, "unit": "A"}
